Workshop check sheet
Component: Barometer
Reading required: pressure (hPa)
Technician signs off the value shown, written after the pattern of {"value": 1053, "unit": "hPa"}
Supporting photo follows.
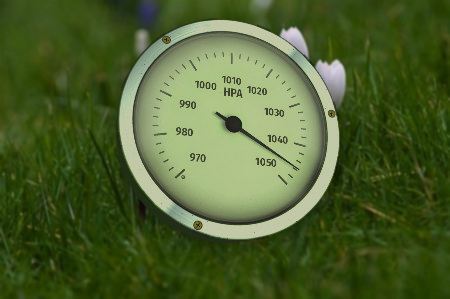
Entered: {"value": 1046, "unit": "hPa"}
